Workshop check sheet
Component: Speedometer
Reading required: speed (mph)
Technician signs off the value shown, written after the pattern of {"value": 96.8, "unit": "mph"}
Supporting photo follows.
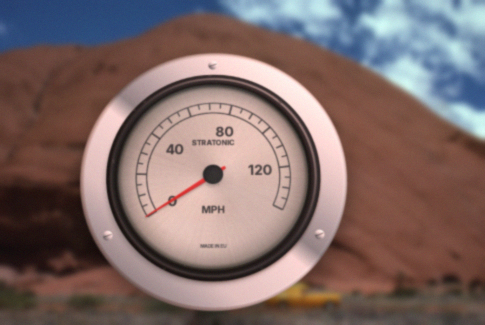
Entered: {"value": 0, "unit": "mph"}
